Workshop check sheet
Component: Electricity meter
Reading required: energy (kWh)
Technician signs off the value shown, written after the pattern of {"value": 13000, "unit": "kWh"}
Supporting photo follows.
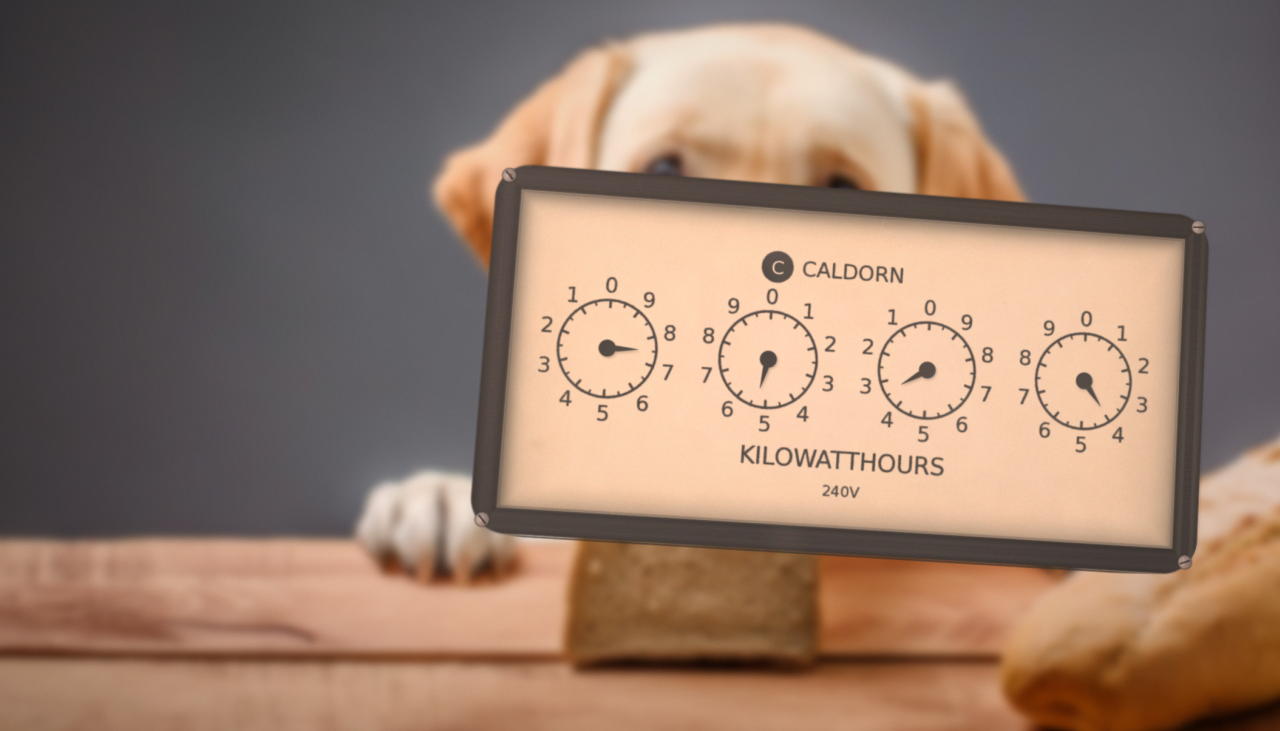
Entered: {"value": 7534, "unit": "kWh"}
